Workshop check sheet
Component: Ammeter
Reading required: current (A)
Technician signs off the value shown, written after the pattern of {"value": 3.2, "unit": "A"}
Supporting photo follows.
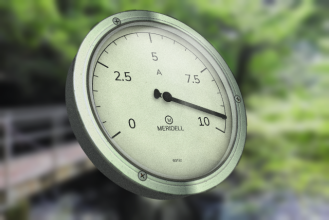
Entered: {"value": 9.5, "unit": "A"}
